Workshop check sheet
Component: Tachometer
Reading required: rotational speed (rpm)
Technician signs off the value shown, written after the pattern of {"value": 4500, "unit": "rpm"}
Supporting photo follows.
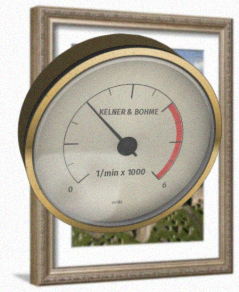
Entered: {"value": 2000, "unit": "rpm"}
